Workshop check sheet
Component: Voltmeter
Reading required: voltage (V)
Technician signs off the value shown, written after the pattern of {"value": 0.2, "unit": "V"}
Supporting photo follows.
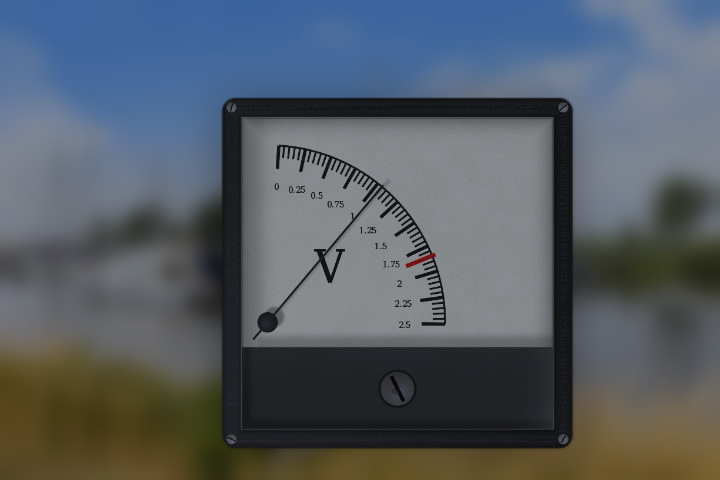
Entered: {"value": 1.05, "unit": "V"}
